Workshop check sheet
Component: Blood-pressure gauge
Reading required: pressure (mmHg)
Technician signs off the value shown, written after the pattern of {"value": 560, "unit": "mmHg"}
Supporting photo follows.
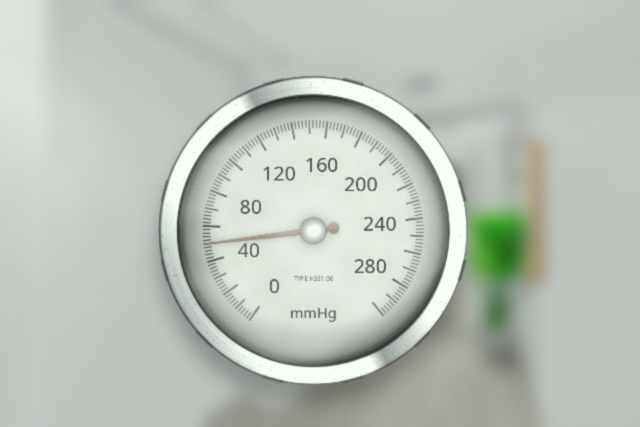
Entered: {"value": 50, "unit": "mmHg"}
